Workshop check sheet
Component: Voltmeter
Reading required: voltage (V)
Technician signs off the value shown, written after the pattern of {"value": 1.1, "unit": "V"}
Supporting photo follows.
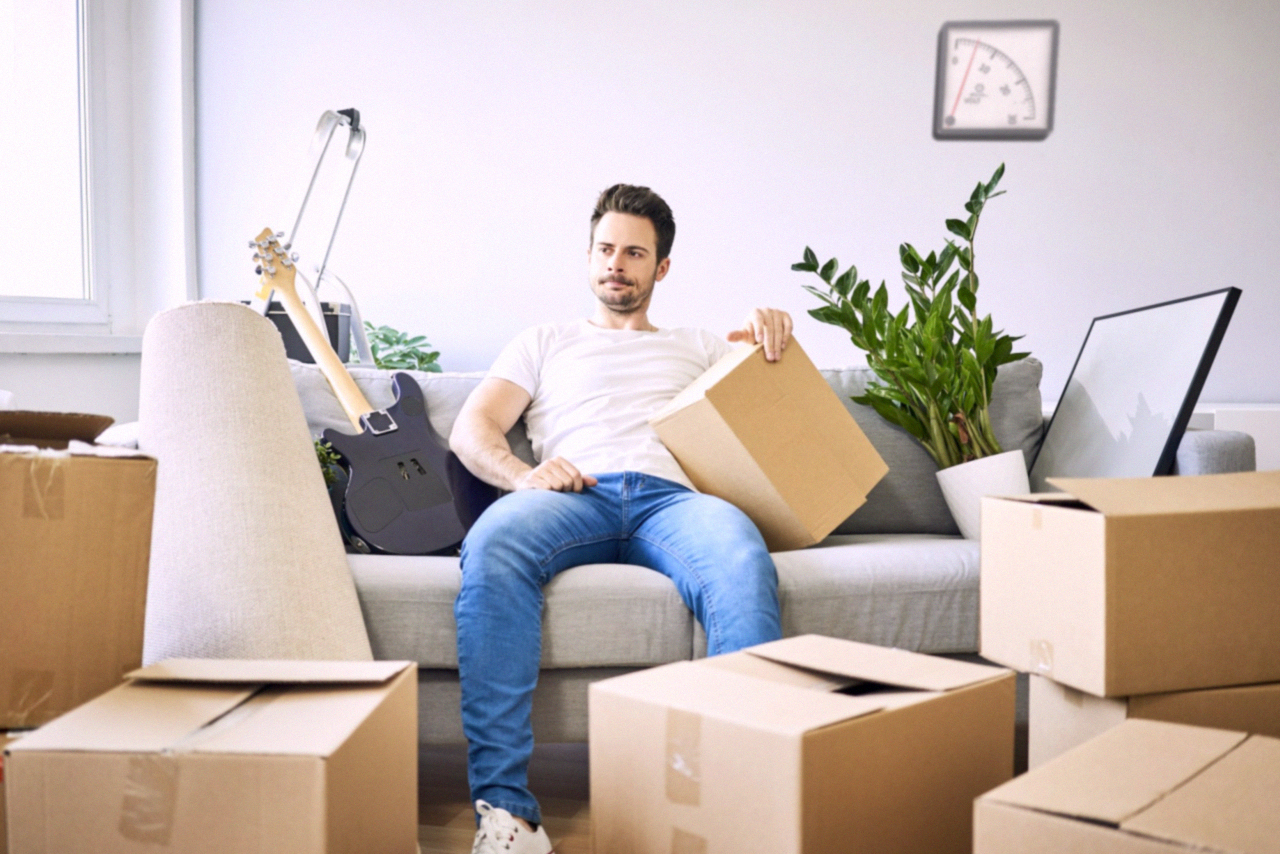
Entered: {"value": 5, "unit": "V"}
